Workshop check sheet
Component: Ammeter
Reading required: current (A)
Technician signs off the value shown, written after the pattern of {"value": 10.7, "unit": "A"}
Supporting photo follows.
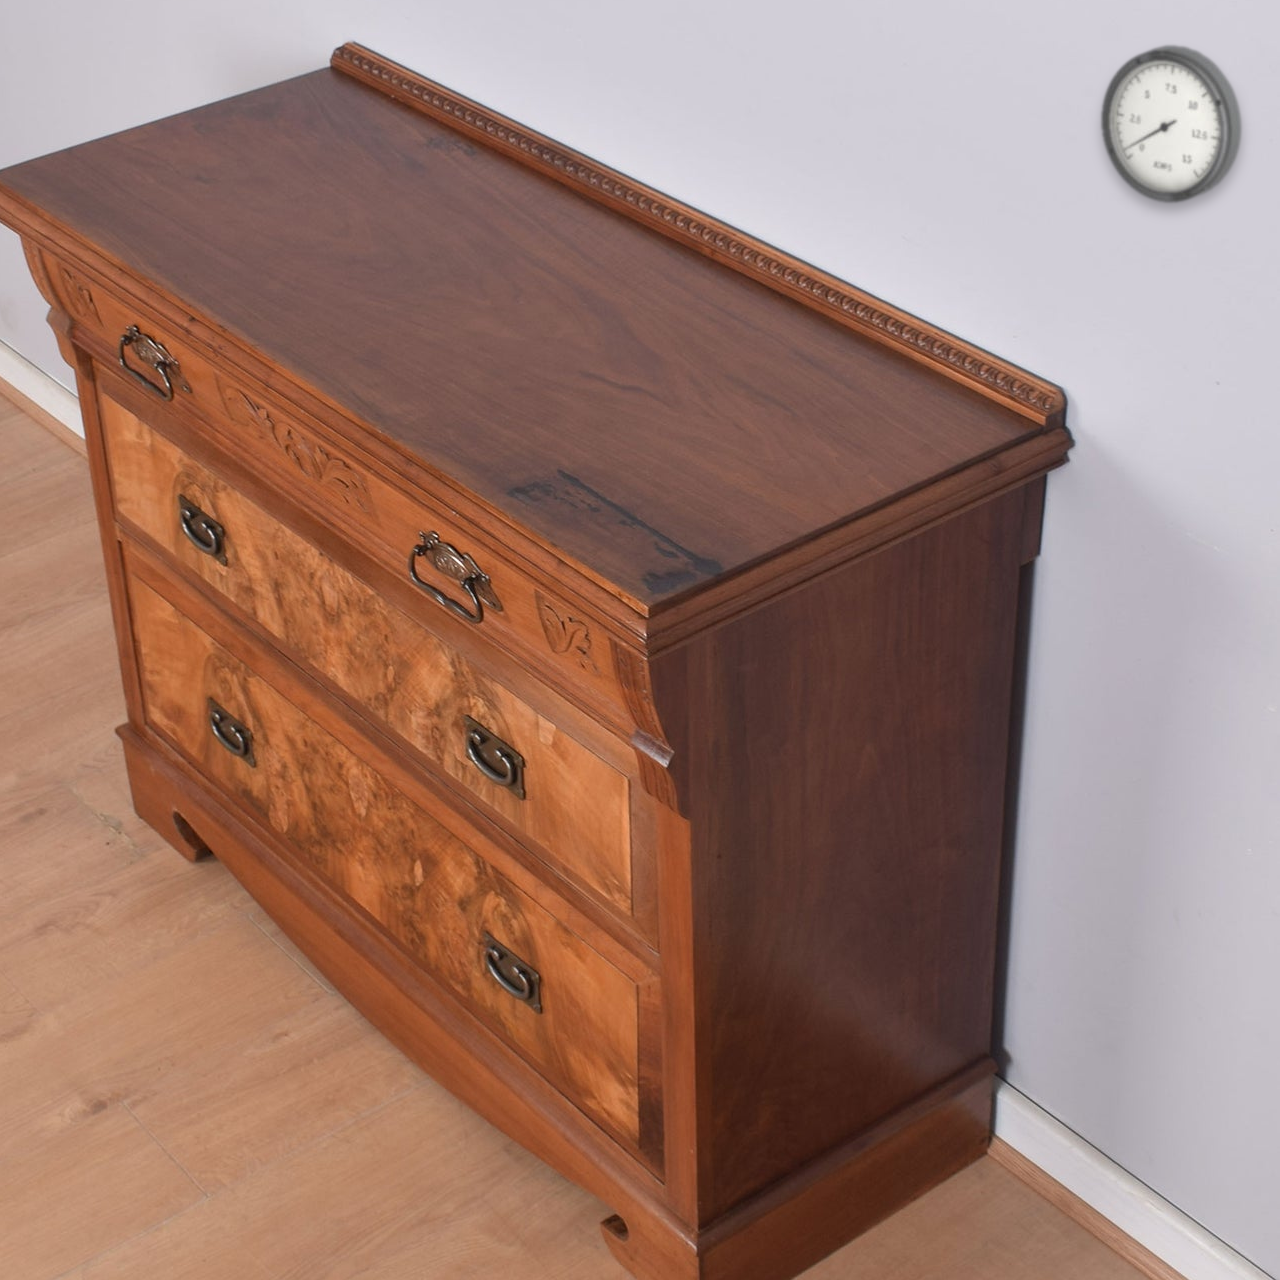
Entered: {"value": 0.5, "unit": "A"}
